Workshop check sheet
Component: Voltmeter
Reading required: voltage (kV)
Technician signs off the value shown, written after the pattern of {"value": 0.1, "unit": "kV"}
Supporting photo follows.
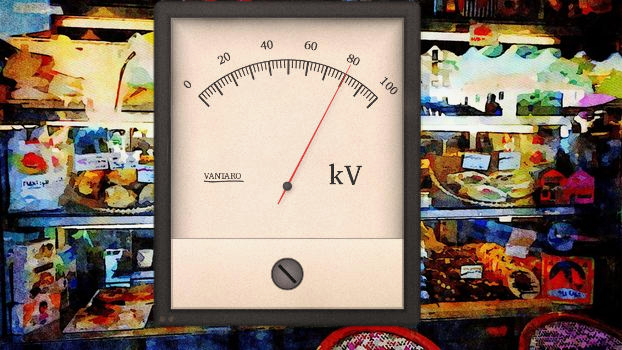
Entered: {"value": 80, "unit": "kV"}
